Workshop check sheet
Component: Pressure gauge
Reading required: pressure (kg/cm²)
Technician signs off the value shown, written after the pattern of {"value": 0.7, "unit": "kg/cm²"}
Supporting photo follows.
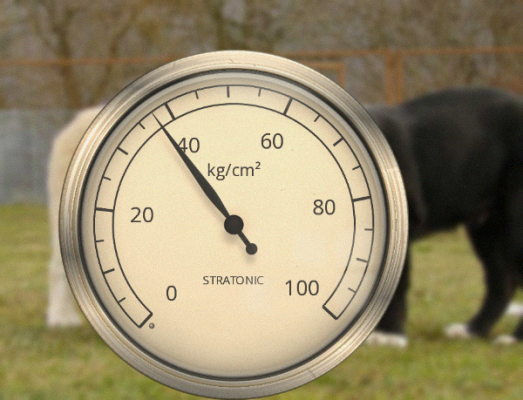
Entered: {"value": 37.5, "unit": "kg/cm²"}
